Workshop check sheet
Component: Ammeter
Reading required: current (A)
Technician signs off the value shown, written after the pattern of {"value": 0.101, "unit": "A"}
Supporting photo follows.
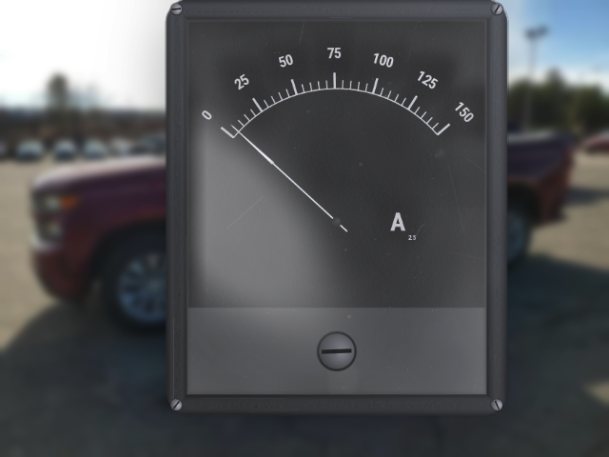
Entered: {"value": 5, "unit": "A"}
